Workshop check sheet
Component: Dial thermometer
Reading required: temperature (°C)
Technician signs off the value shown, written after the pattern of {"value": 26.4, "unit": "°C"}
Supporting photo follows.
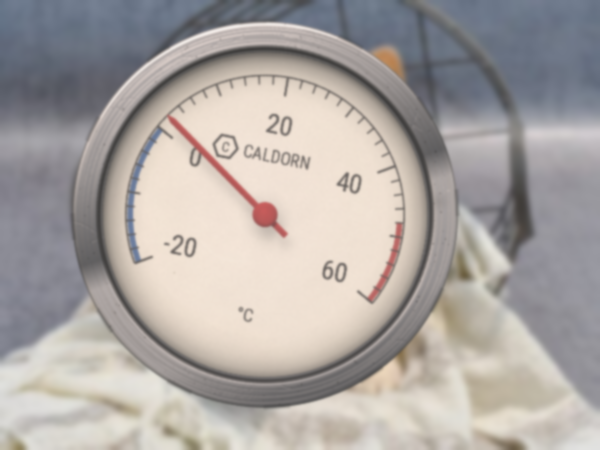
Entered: {"value": 2, "unit": "°C"}
